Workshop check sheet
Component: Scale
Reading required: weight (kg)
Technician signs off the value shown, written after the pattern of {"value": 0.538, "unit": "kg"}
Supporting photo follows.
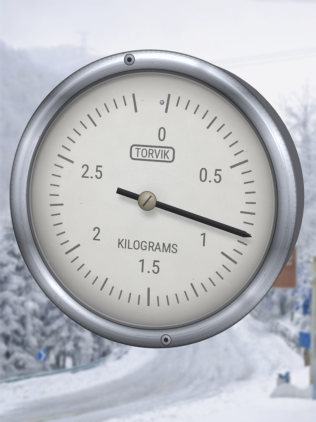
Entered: {"value": 0.85, "unit": "kg"}
